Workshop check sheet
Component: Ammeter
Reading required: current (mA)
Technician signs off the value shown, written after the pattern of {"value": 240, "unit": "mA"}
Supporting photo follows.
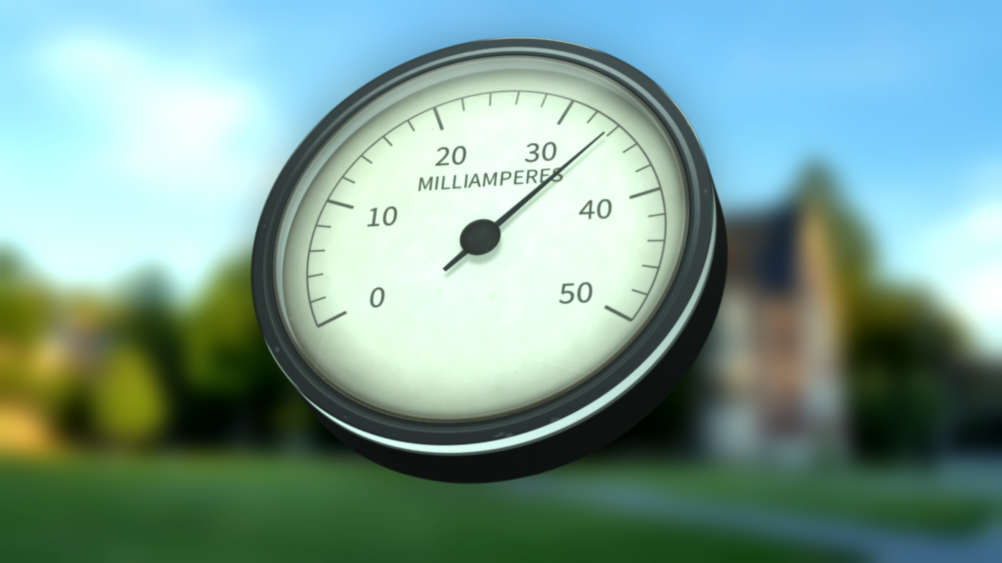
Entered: {"value": 34, "unit": "mA"}
